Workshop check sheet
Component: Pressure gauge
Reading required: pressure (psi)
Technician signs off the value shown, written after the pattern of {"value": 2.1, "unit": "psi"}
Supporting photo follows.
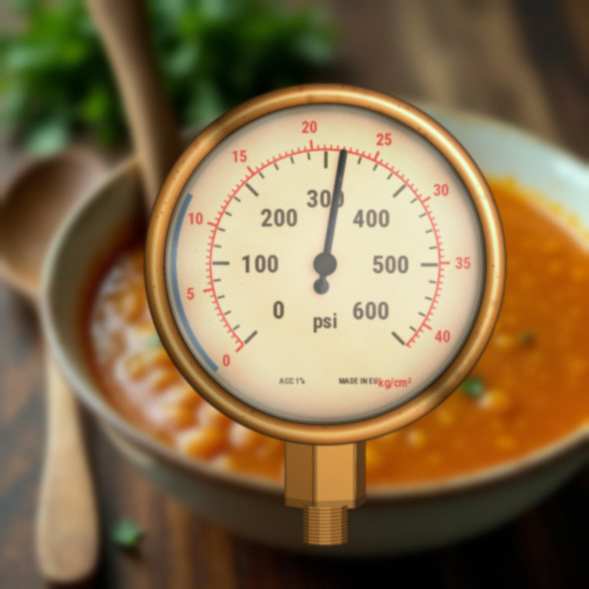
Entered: {"value": 320, "unit": "psi"}
